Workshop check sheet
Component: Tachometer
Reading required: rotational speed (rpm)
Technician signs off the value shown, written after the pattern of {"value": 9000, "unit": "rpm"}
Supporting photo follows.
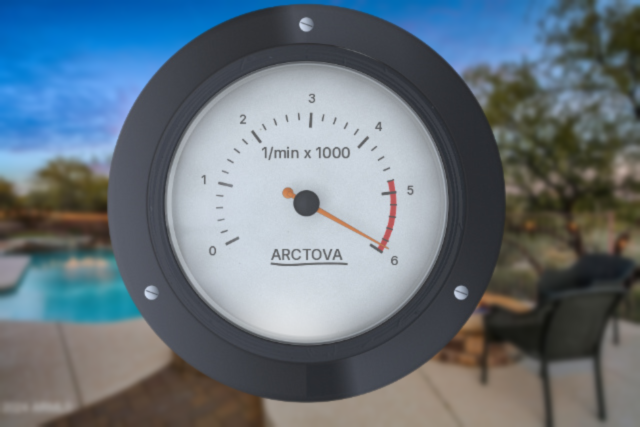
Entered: {"value": 5900, "unit": "rpm"}
